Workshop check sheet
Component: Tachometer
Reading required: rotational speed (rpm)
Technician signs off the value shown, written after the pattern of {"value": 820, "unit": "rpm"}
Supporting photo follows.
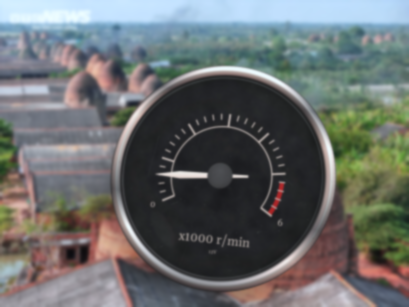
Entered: {"value": 600, "unit": "rpm"}
